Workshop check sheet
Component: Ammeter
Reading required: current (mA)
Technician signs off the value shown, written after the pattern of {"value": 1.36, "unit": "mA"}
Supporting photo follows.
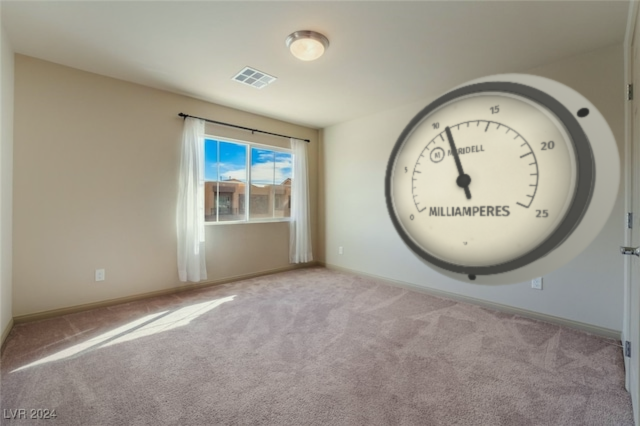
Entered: {"value": 11, "unit": "mA"}
